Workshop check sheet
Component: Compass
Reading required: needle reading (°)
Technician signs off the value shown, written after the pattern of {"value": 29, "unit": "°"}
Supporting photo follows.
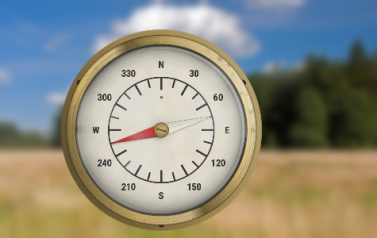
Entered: {"value": 255, "unit": "°"}
